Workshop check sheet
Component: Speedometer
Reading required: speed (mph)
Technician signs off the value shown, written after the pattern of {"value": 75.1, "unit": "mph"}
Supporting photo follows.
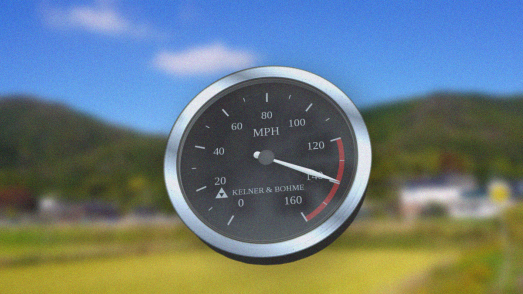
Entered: {"value": 140, "unit": "mph"}
